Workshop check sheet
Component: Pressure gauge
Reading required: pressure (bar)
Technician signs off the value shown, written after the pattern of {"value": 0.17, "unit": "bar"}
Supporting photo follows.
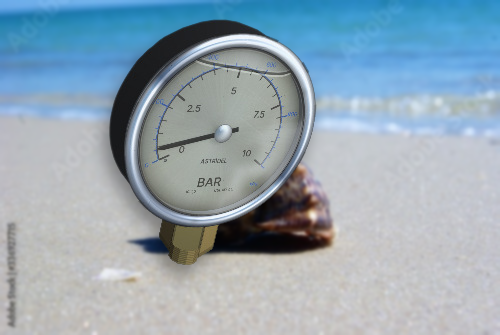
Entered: {"value": 0.5, "unit": "bar"}
